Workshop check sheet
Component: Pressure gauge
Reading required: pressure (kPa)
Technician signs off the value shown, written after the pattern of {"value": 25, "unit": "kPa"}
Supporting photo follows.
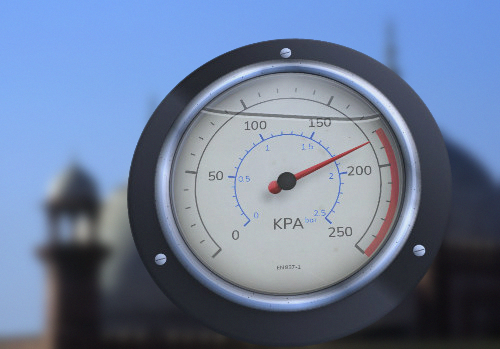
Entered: {"value": 185, "unit": "kPa"}
